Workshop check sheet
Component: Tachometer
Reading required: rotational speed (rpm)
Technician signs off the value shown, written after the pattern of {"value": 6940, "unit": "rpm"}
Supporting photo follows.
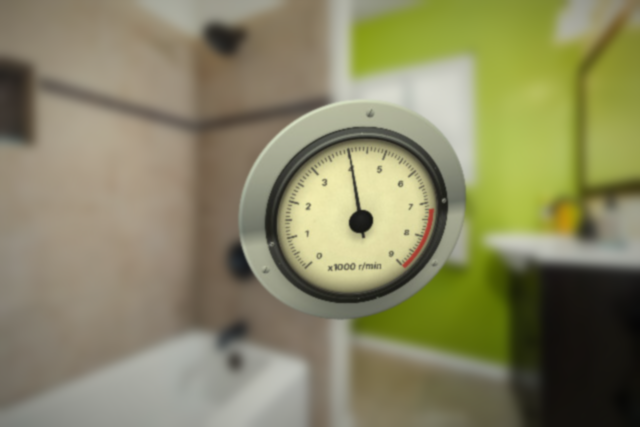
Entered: {"value": 4000, "unit": "rpm"}
